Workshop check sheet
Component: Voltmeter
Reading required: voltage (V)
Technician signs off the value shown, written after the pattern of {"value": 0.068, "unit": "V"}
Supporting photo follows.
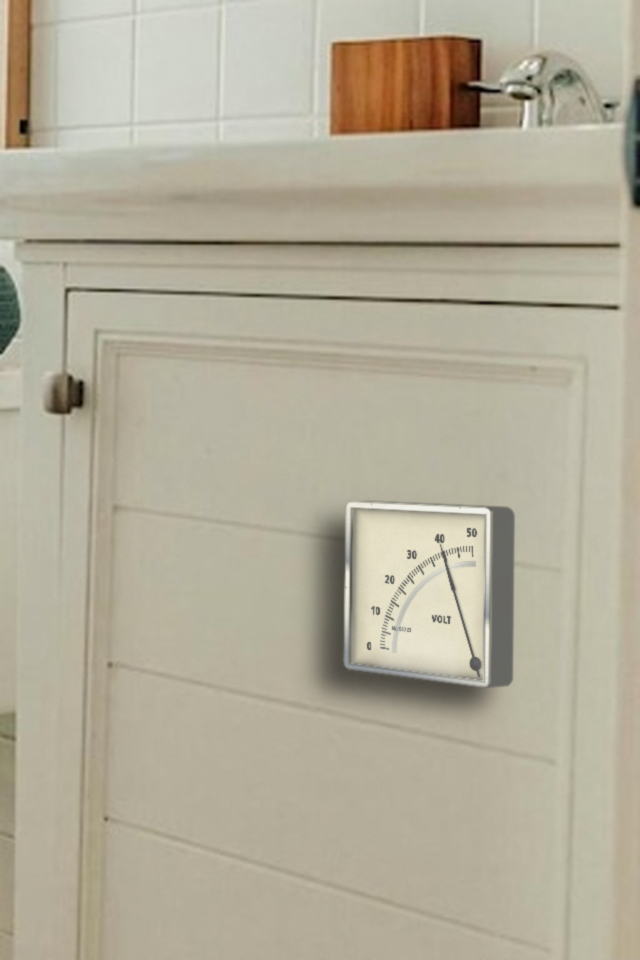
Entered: {"value": 40, "unit": "V"}
